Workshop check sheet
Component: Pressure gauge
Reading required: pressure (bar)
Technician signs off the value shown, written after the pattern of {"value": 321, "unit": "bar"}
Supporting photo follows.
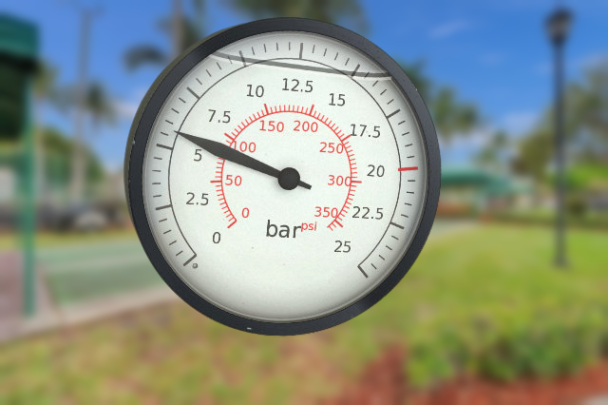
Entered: {"value": 5.75, "unit": "bar"}
